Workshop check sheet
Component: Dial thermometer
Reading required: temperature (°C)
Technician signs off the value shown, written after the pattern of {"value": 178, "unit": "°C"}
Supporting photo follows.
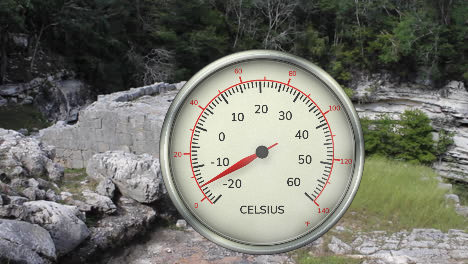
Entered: {"value": -15, "unit": "°C"}
